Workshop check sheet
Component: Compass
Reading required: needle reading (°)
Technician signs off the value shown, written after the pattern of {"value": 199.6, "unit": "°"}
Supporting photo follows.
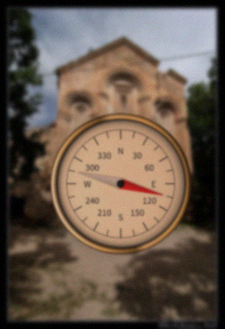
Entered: {"value": 105, "unit": "°"}
